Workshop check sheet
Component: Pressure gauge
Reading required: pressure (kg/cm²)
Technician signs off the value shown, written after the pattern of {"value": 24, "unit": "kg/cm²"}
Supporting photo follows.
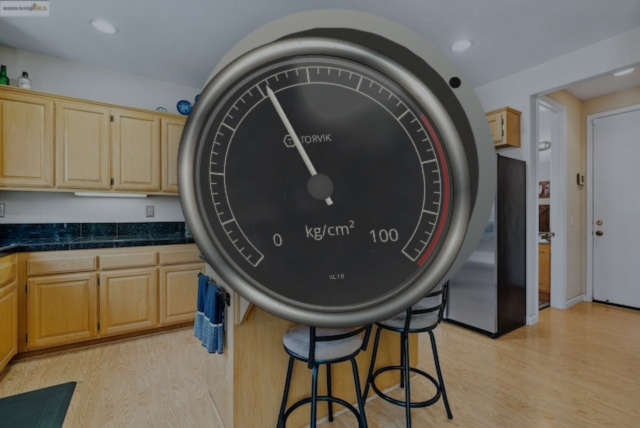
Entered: {"value": 42, "unit": "kg/cm²"}
